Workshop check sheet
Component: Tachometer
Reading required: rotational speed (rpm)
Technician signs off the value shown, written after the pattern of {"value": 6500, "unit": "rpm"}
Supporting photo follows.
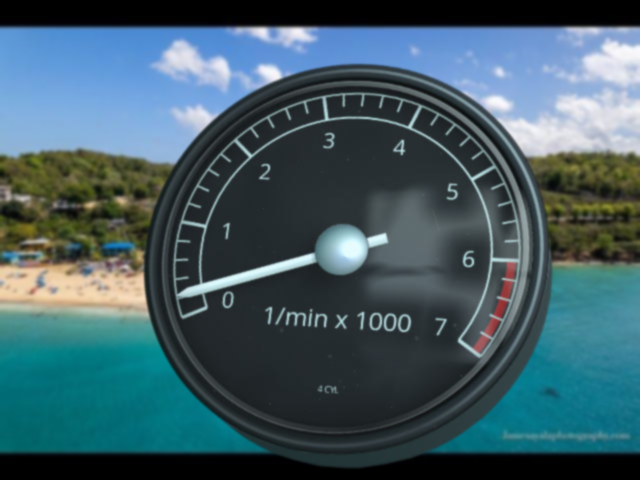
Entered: {"value": 200, "unit": "rpm"}
